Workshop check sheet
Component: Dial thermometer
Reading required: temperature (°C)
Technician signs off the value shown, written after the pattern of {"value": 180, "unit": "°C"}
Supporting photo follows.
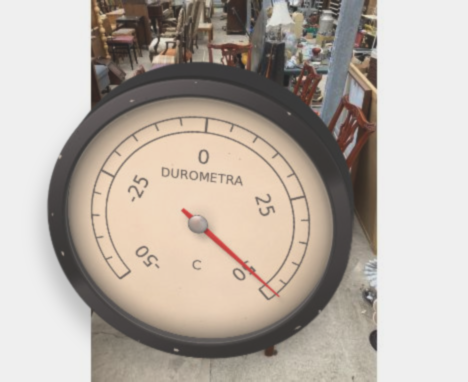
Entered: {"value": 47.5, "unit": "°C"}
